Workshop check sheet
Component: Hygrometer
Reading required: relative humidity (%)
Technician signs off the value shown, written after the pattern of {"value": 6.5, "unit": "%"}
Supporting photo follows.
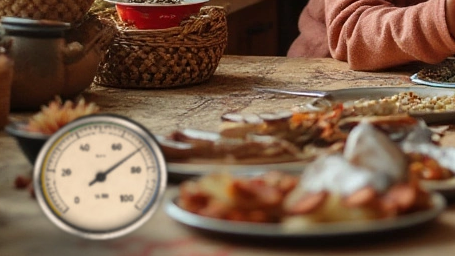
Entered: {"value": 70, "unit": "%"}
